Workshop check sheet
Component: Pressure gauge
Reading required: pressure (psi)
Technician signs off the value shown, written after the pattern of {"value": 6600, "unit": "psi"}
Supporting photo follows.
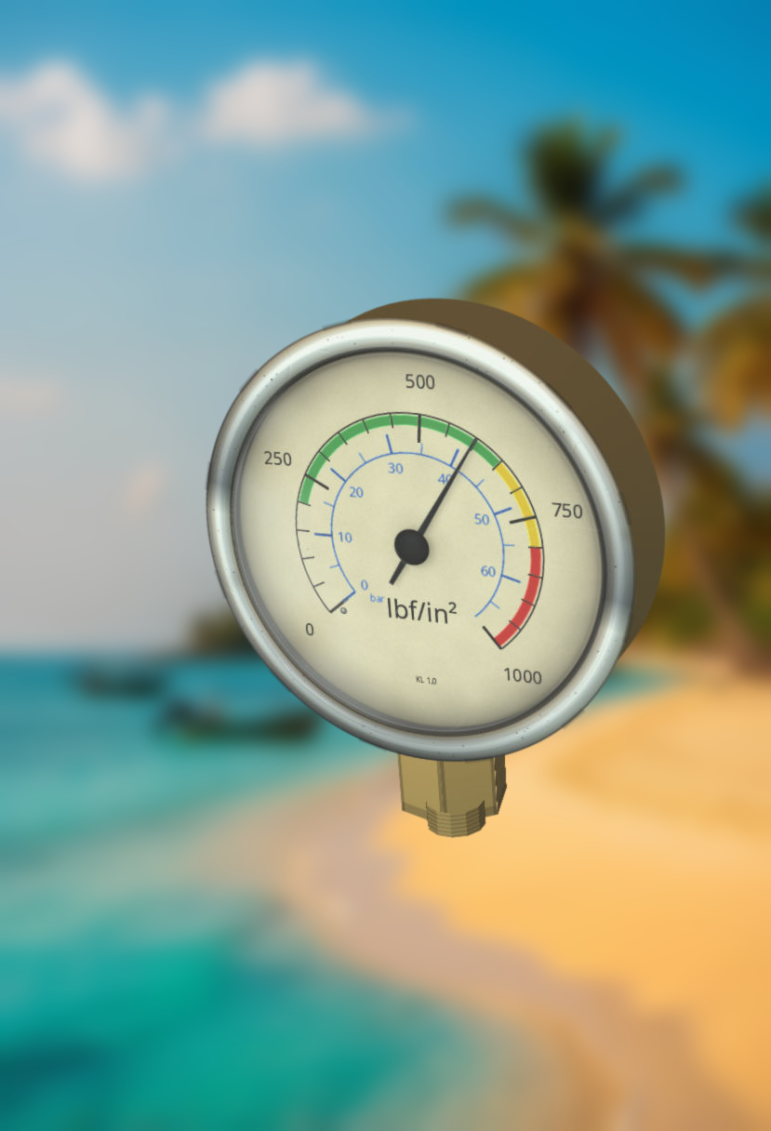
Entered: {"value": 600, "unit": "psi"}
